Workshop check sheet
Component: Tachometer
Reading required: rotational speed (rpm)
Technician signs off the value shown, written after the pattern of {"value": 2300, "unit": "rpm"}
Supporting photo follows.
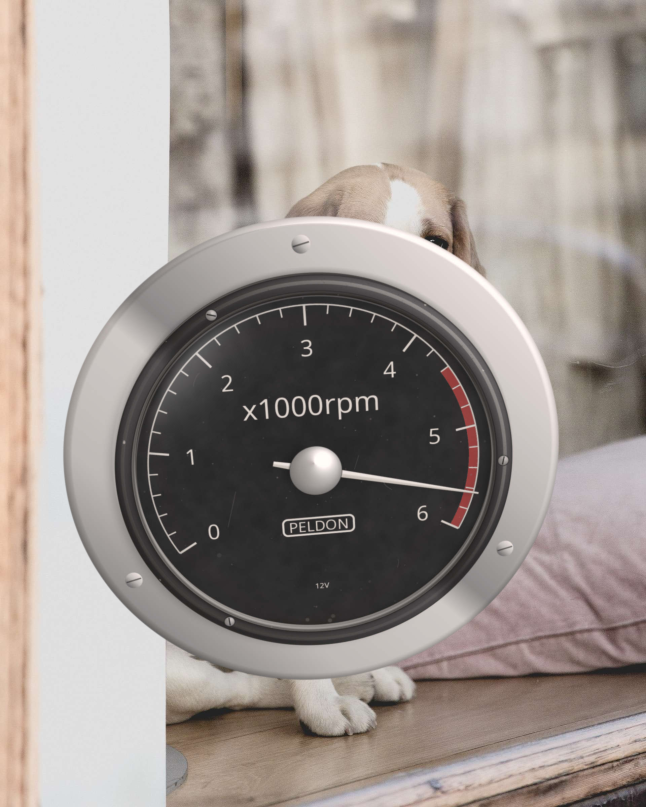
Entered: {"value": 5600, "unit": "rpm"}
